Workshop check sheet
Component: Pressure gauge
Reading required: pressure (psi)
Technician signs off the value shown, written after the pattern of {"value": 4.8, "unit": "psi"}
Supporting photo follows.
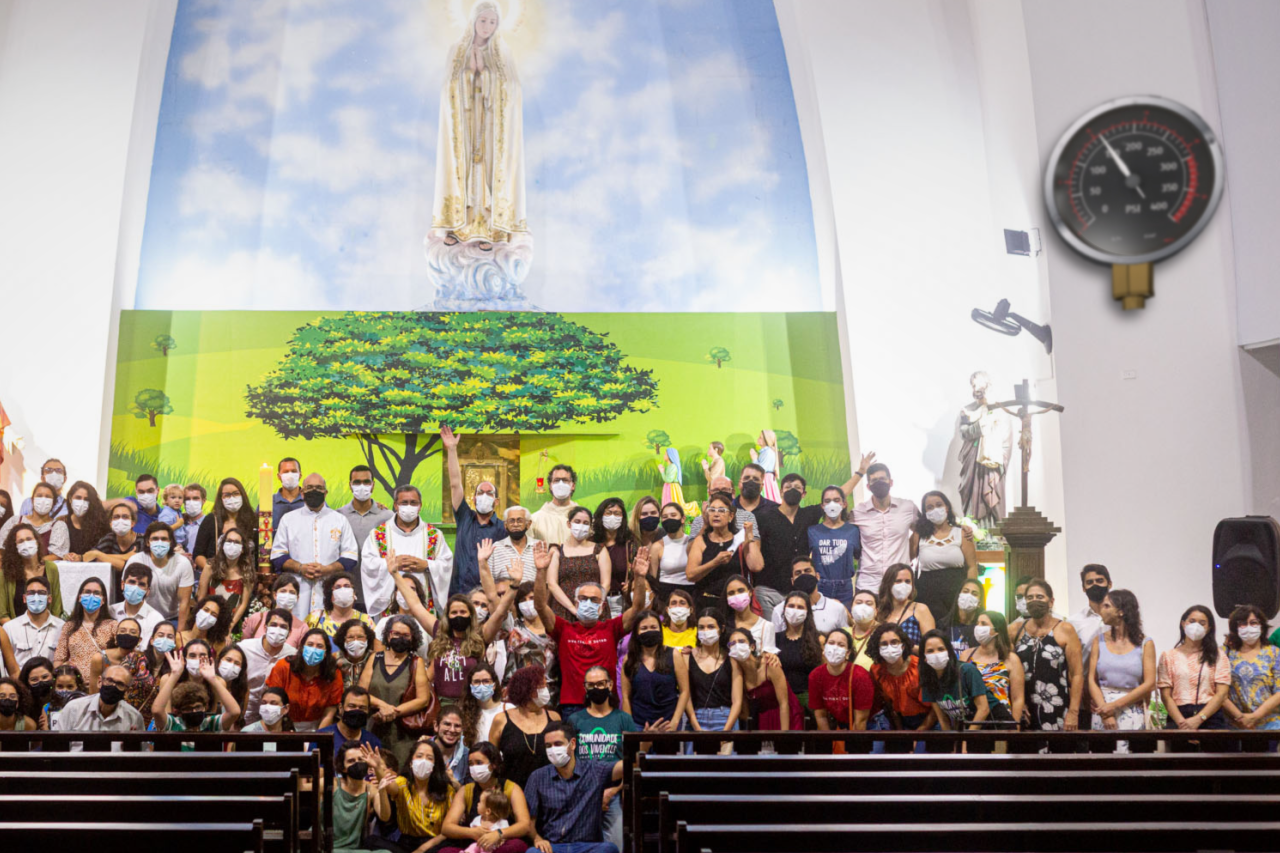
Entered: {"value": 150, "unit": "psi"}
